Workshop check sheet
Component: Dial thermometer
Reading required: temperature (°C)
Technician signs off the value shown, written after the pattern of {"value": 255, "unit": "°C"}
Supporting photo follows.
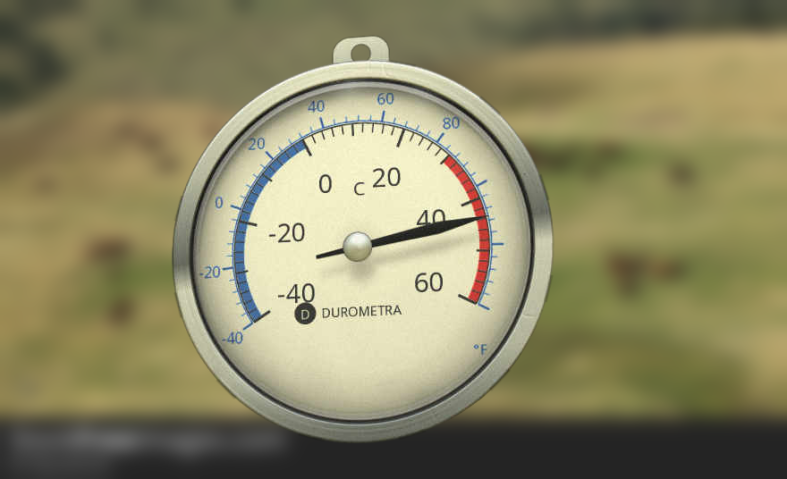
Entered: {"value": 44, "unit": "°C"}
